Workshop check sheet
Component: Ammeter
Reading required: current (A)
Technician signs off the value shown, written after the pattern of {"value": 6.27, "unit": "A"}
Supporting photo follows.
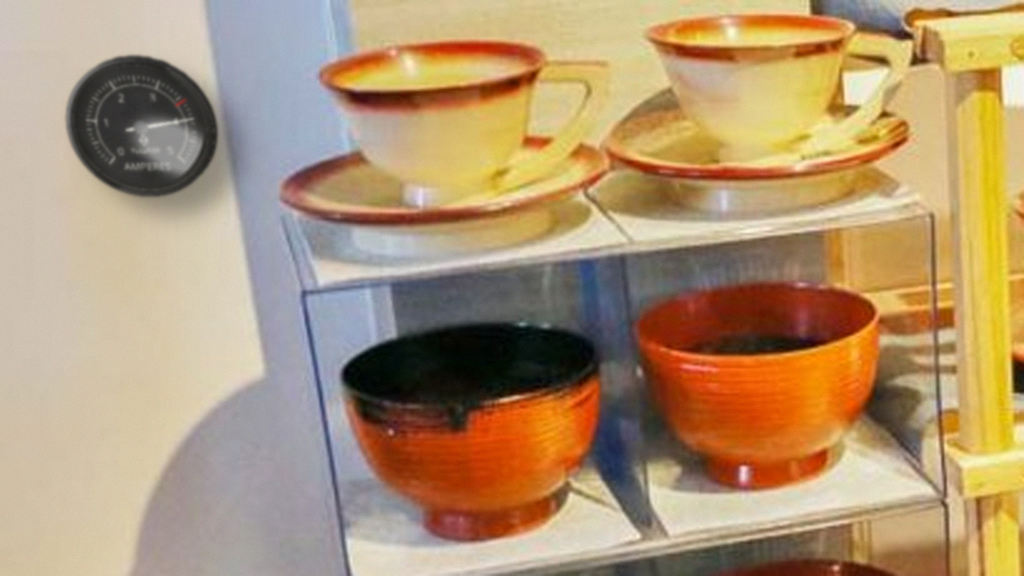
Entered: {"value": 4, "unit": "A"}
